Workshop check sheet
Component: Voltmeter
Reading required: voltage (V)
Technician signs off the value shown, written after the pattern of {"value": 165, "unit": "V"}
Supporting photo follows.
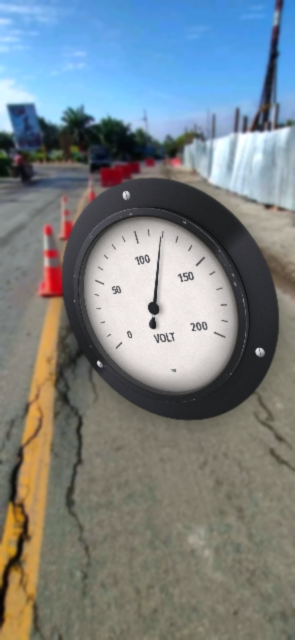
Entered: {"value": 120, "unit": "V"}
